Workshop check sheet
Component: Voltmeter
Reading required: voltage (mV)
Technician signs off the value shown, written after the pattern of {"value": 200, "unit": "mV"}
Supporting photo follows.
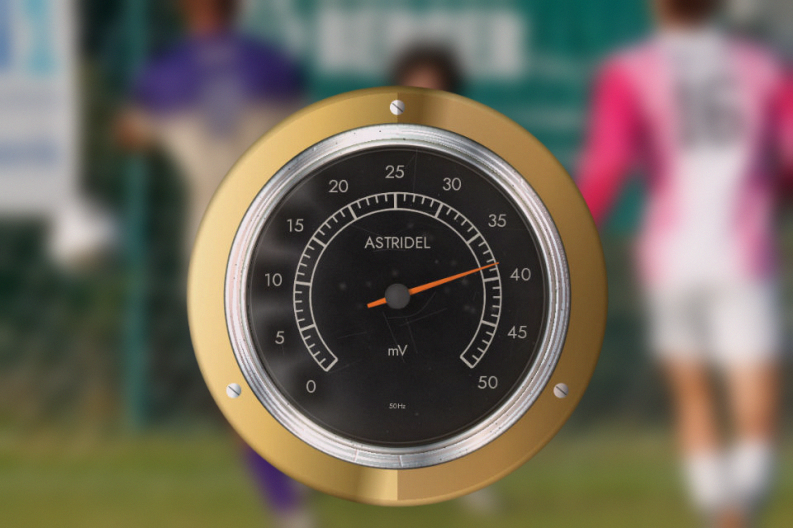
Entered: {"value": 38.5, "unit": "mV"}
